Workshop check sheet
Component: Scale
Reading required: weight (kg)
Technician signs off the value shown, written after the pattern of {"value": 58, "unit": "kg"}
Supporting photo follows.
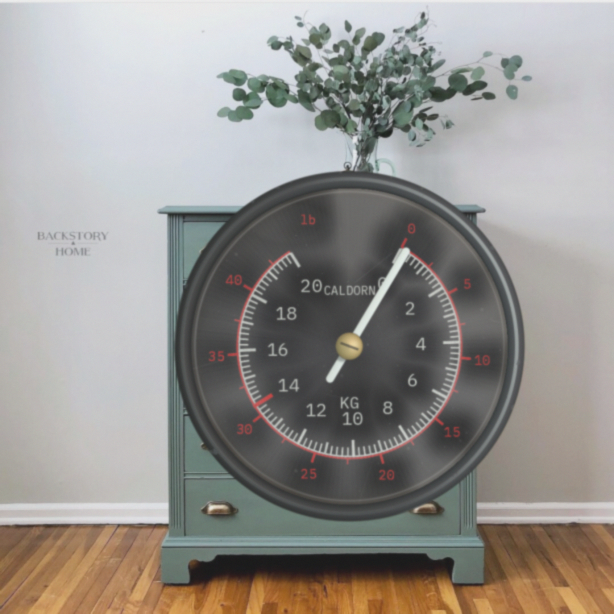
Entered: {"value": 0.2, "unit": "kg"}
